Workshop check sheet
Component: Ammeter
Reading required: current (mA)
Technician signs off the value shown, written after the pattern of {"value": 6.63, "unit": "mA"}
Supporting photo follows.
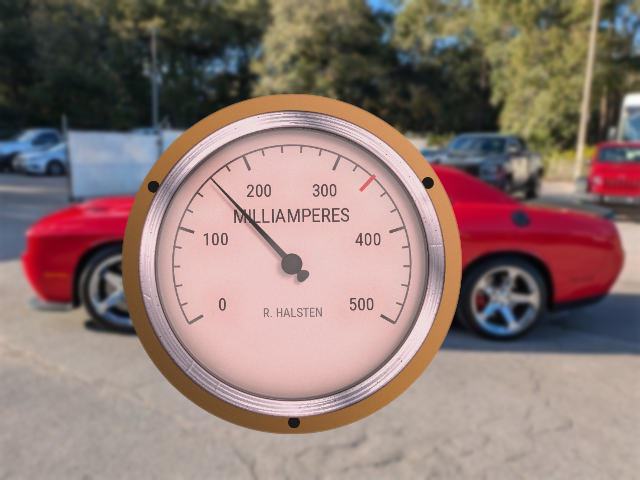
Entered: {"value": 160, "unit": "mA"}
